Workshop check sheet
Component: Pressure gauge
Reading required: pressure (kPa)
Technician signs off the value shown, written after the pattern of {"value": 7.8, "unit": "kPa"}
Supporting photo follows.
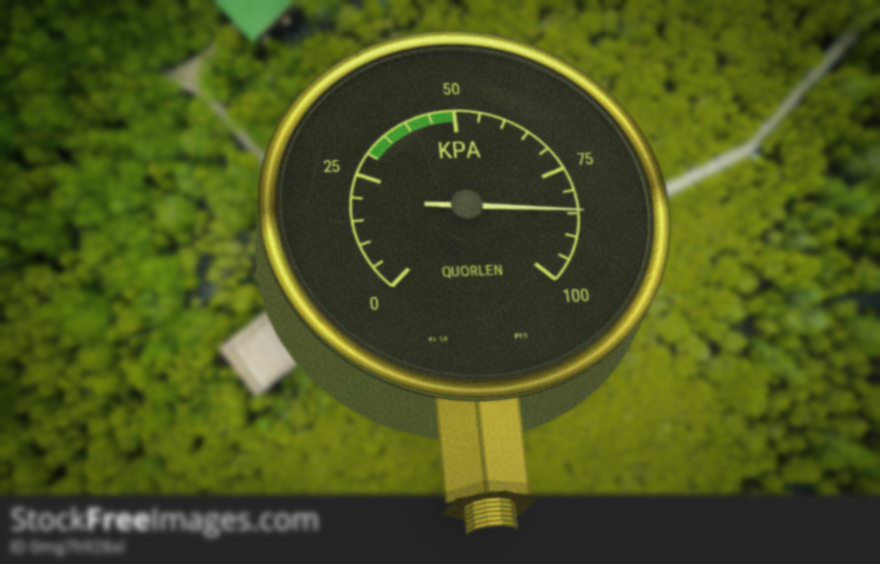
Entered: {"value": 85, "unit": "kPa"}
